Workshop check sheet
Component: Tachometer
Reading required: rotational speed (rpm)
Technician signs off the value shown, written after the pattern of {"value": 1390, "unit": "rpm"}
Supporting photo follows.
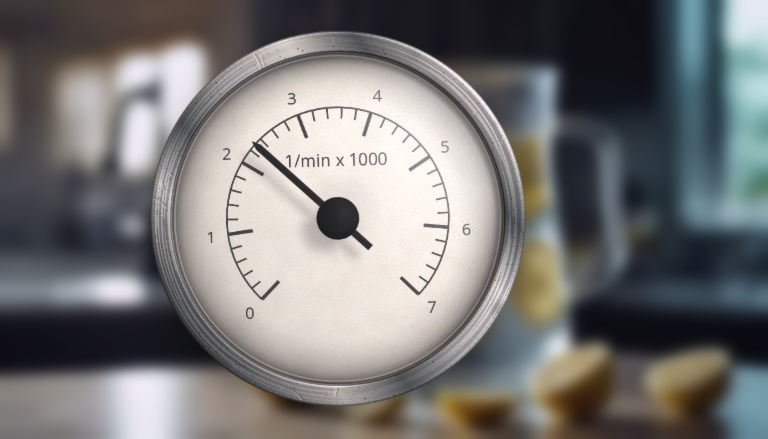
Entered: {"value": 2300, "unit": "rpm"}
